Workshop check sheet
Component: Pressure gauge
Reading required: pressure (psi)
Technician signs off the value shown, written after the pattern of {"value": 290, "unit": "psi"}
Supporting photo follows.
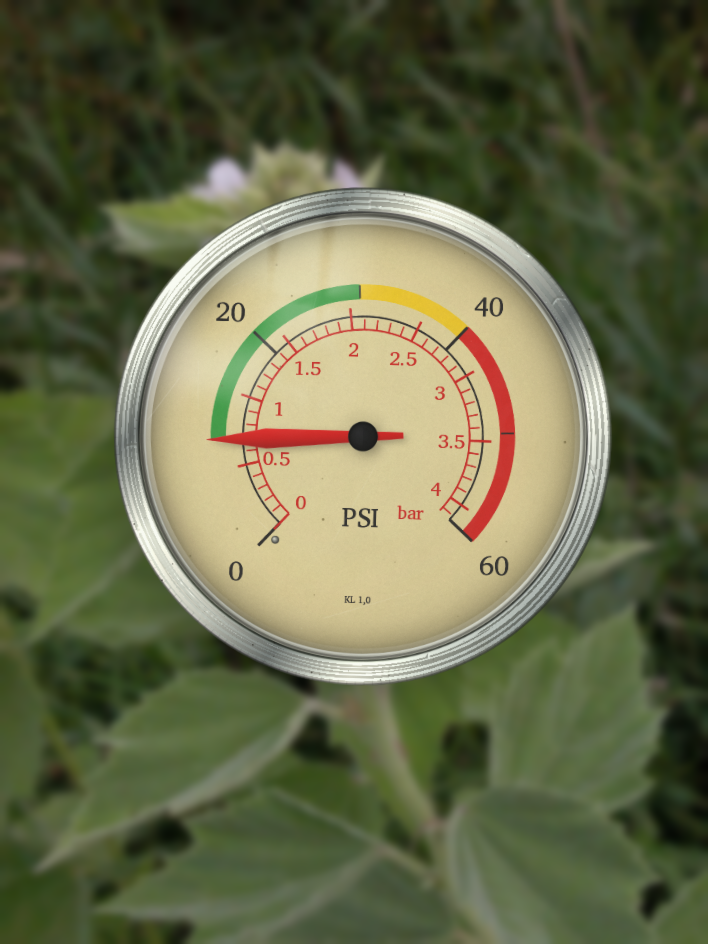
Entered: {"value": 10, "unit": "psi"}
